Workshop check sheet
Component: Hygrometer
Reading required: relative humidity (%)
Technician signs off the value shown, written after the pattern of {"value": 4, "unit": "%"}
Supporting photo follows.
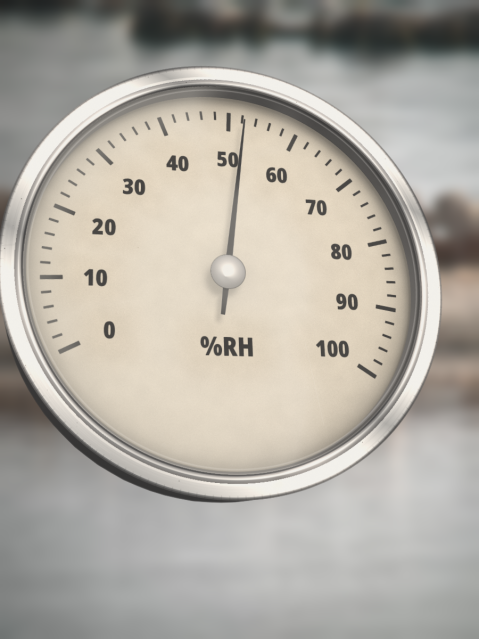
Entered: {"value": 52, "unit": "%"}
